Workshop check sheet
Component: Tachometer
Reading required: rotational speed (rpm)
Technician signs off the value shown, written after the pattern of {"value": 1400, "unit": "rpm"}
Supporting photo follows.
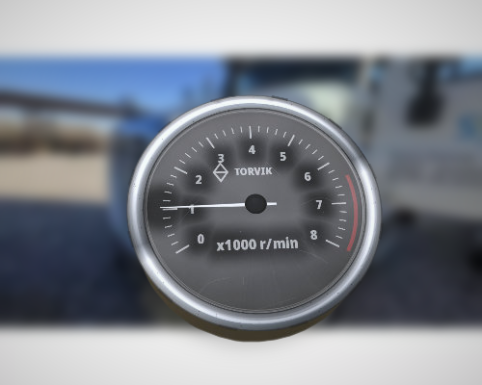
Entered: {"value": 1000, "unit": "rpm"}
